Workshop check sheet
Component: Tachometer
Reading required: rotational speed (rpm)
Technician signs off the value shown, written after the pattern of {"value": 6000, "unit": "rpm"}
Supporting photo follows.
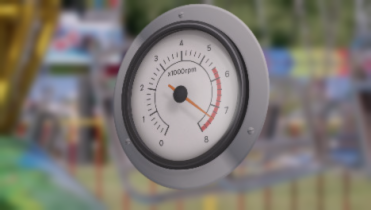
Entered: {"value": 7400, "unit": "rpm"}
